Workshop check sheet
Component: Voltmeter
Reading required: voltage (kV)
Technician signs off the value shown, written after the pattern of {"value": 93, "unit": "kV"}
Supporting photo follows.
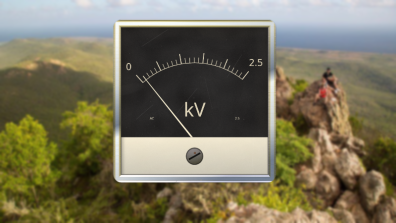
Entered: {"value": 0.1, "unit": "kV"}
